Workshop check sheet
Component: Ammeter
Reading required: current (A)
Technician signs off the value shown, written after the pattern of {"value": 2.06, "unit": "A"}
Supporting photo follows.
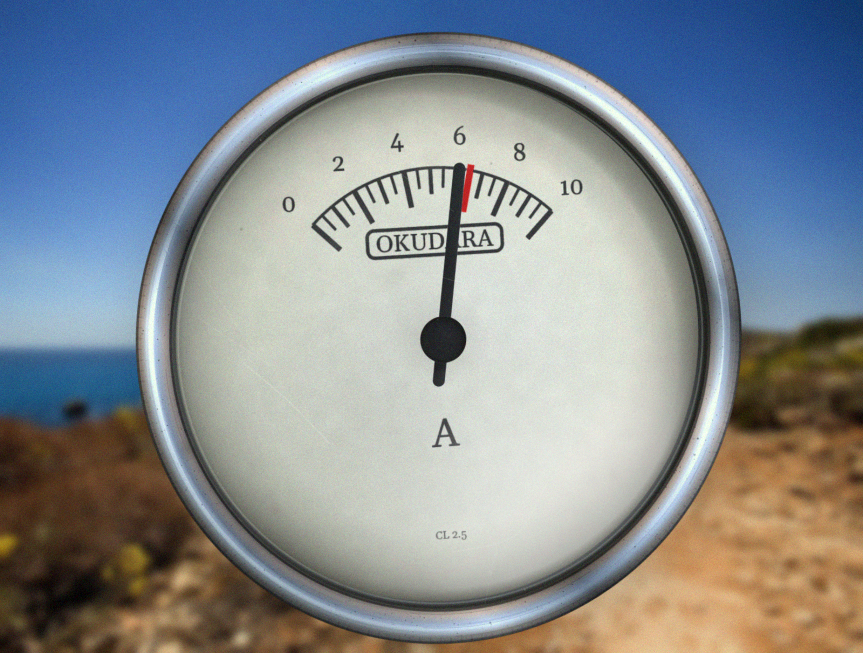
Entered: {"value": 6, "unit": "A"}
